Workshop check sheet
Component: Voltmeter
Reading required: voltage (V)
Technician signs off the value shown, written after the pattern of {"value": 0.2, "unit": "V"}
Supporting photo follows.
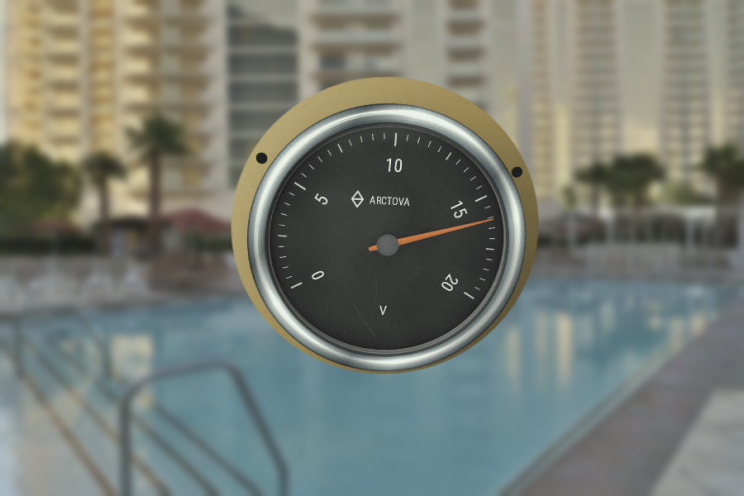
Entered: {"value": 16, "unit": "V"}
